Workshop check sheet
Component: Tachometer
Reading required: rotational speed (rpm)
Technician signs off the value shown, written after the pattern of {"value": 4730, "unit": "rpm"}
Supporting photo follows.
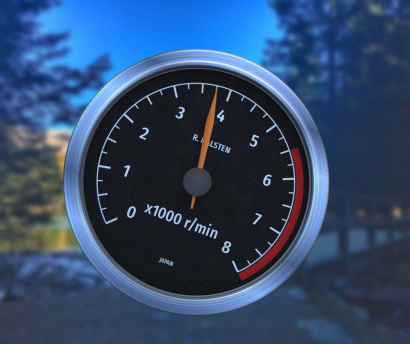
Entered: {"value": 3750, "unit": "rpm"}
